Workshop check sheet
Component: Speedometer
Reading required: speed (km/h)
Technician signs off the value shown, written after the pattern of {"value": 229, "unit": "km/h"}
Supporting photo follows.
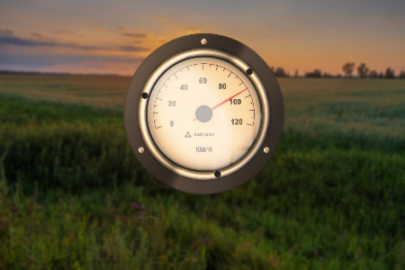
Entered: {"value": 95, "unit": "km/h"}
